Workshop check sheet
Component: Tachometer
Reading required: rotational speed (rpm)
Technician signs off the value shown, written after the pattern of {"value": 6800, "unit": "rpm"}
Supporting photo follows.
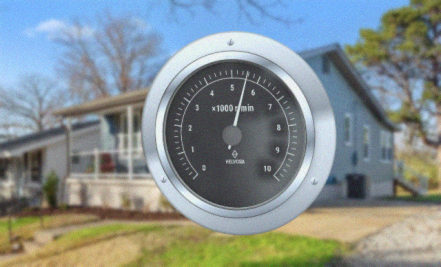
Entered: {"value": 5600, "unit": "rpm"}
